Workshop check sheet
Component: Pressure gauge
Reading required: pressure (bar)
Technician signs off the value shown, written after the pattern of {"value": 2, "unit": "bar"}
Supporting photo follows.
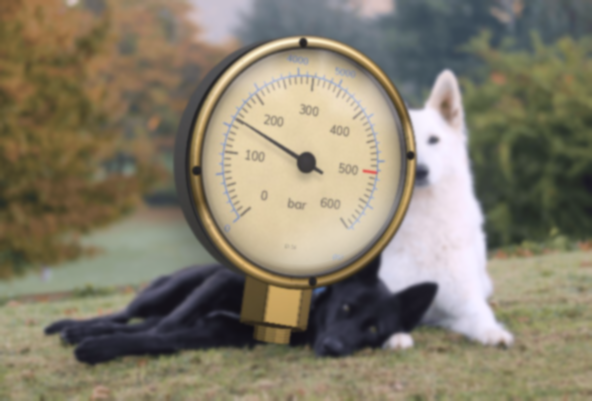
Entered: {"value": 150, "unit": "bar"}
